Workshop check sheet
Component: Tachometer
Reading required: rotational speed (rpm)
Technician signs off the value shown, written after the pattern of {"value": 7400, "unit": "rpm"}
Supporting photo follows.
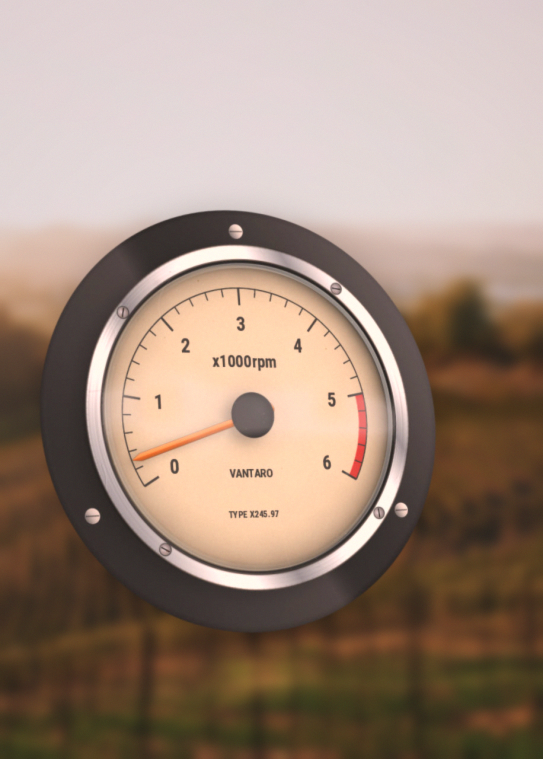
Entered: {"value": 300, "unit": "rpm"}
